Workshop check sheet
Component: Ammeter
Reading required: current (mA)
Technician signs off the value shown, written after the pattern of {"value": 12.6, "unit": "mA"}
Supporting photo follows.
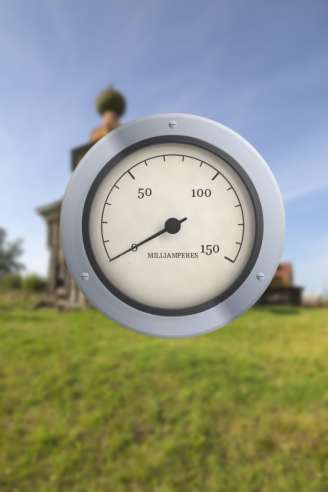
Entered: {"value": 0, "unit": "mA"}
